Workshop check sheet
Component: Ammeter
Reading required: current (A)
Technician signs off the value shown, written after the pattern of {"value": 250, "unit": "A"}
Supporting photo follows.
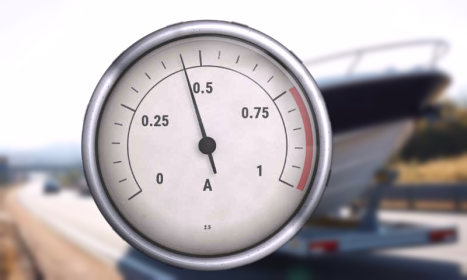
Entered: {"value": 0.45, "unit": "A"}
